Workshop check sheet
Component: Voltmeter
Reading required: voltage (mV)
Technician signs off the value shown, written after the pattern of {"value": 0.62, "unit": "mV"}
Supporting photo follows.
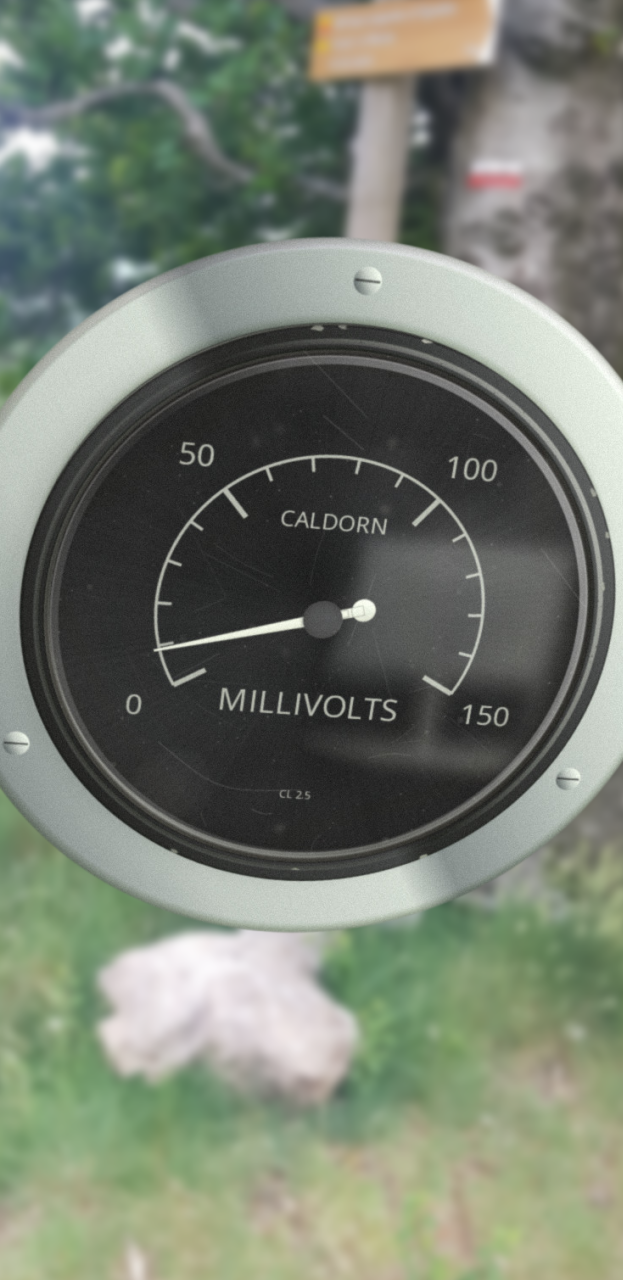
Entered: {"value": 10, "unit": "mV"}
